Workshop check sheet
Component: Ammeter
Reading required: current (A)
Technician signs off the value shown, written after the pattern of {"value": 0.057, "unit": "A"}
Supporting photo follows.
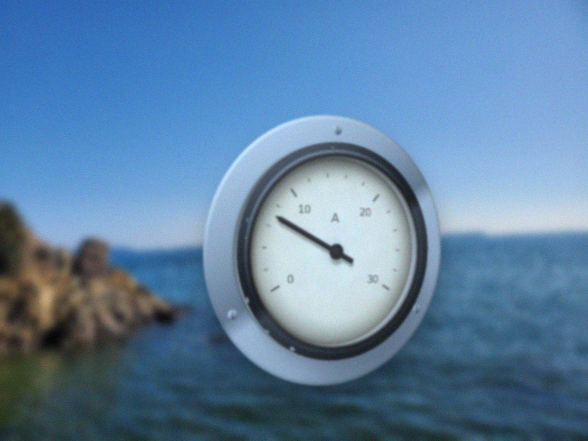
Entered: {"value": 7, "unit": "A"}
